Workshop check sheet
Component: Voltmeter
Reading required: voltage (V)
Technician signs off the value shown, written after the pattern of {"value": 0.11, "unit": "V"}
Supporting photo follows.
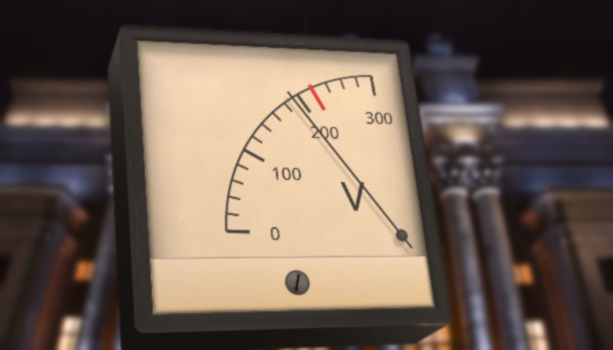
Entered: {"value": 190, "unit": "V"}
